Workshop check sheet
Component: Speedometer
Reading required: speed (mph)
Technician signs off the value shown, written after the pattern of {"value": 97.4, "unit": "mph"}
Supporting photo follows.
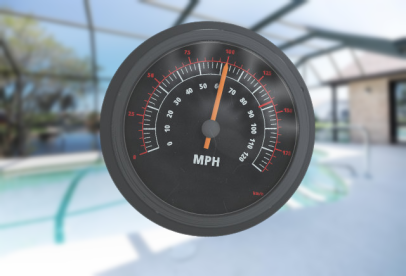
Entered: {"value": 62, "unit": "mph"}
